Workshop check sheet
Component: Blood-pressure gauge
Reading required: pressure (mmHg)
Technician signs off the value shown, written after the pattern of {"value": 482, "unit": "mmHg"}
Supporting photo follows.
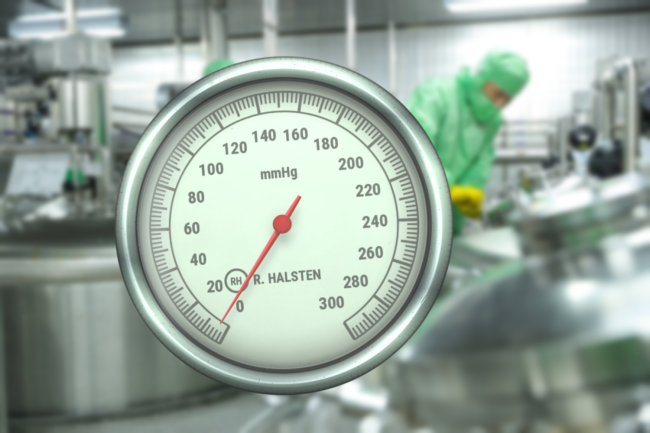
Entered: {"value": 4, "unit": "mmHg"}
